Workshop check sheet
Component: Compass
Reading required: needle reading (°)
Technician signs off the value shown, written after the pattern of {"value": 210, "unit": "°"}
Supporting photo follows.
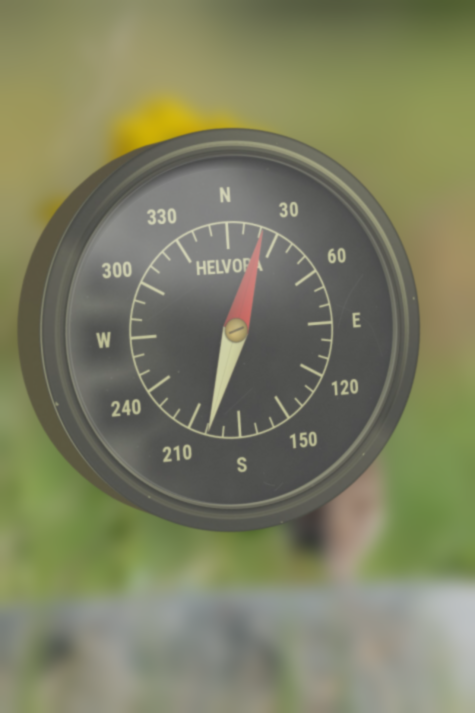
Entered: {"value": 20, "unit": "°"}
